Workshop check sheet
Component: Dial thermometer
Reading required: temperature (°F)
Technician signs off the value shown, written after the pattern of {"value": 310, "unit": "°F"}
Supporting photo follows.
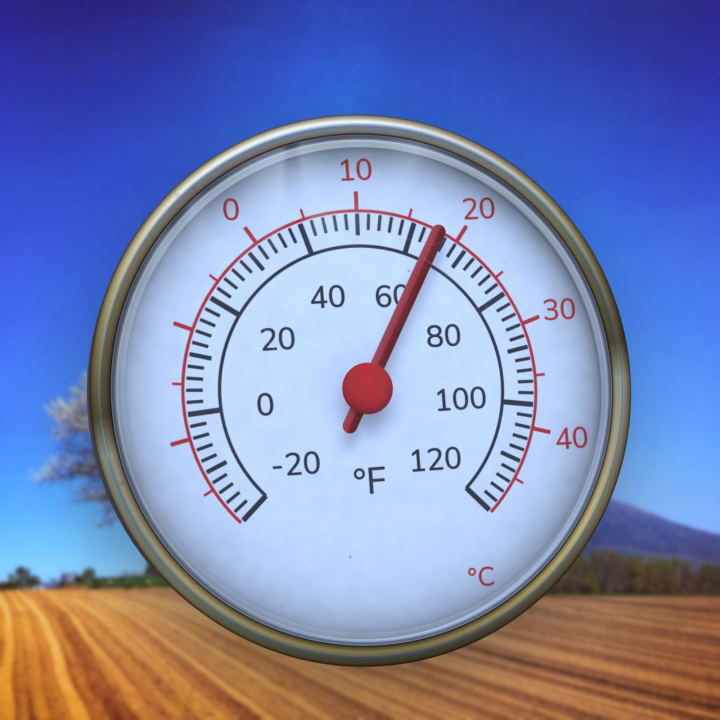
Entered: {"value": 64, "unit": "°F"}
